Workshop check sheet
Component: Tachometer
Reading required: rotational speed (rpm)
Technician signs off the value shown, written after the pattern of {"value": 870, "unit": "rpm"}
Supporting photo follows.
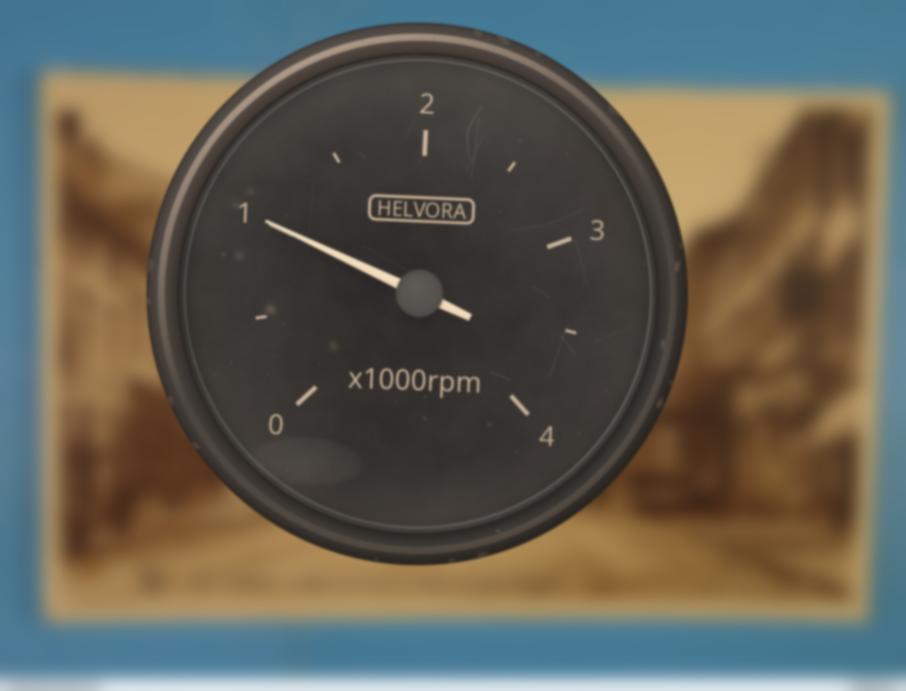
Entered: {"value": 1000, "unit": "rpm"}
